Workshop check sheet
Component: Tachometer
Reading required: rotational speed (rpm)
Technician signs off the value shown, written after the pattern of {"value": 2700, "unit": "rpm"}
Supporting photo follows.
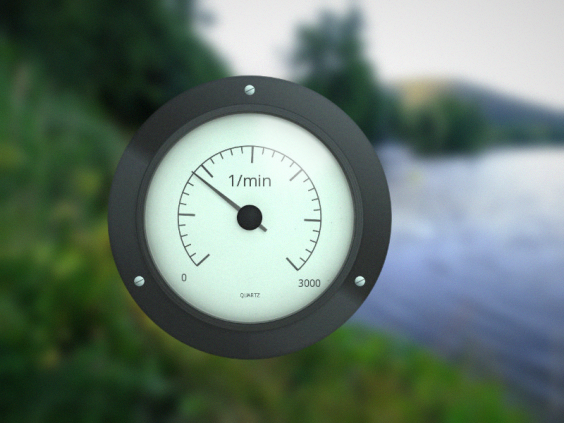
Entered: {"value": 900, "unit": "rpm"}
